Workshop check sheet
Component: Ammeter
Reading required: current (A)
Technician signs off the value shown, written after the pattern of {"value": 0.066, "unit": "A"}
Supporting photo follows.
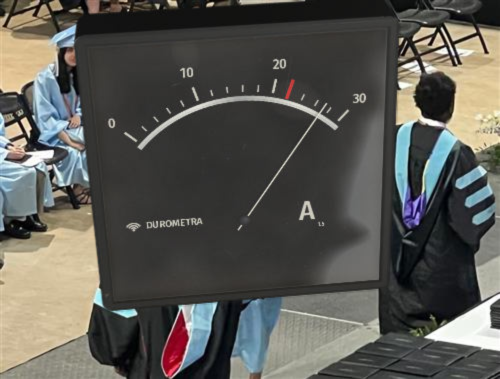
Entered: {"value": 27, "unit": "A"}
